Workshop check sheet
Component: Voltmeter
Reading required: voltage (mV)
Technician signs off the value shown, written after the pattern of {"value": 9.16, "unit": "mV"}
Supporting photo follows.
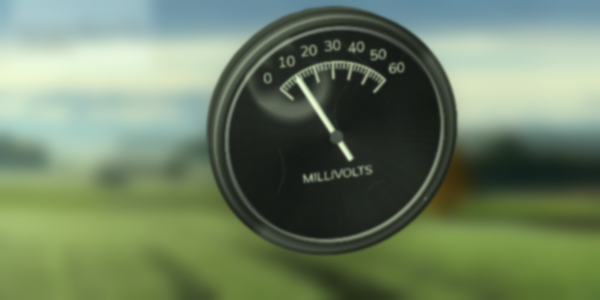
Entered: {"value": 10, "unit": "mV"}
